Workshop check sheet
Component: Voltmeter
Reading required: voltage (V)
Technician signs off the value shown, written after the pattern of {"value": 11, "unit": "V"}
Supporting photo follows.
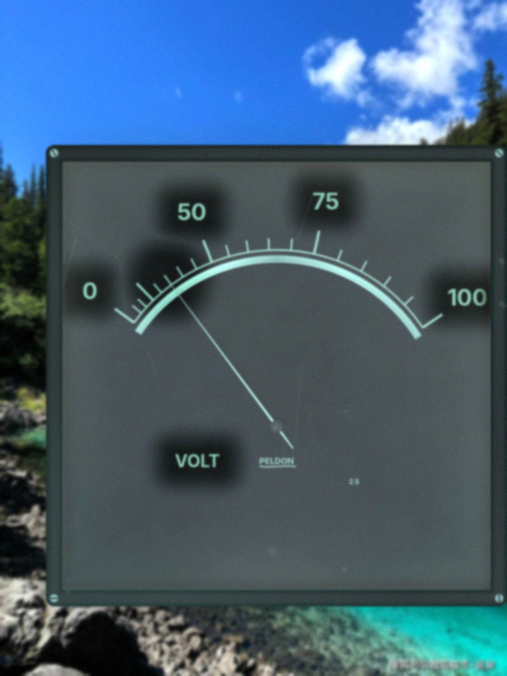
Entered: {"value": 35, "unit": "V"}
